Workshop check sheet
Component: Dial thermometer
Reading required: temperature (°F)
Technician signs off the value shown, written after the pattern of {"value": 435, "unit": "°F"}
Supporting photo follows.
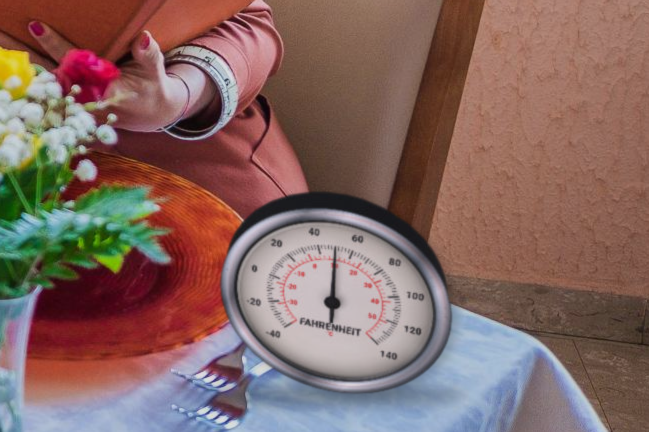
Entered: {"value": 50, "unit": "°F"}
